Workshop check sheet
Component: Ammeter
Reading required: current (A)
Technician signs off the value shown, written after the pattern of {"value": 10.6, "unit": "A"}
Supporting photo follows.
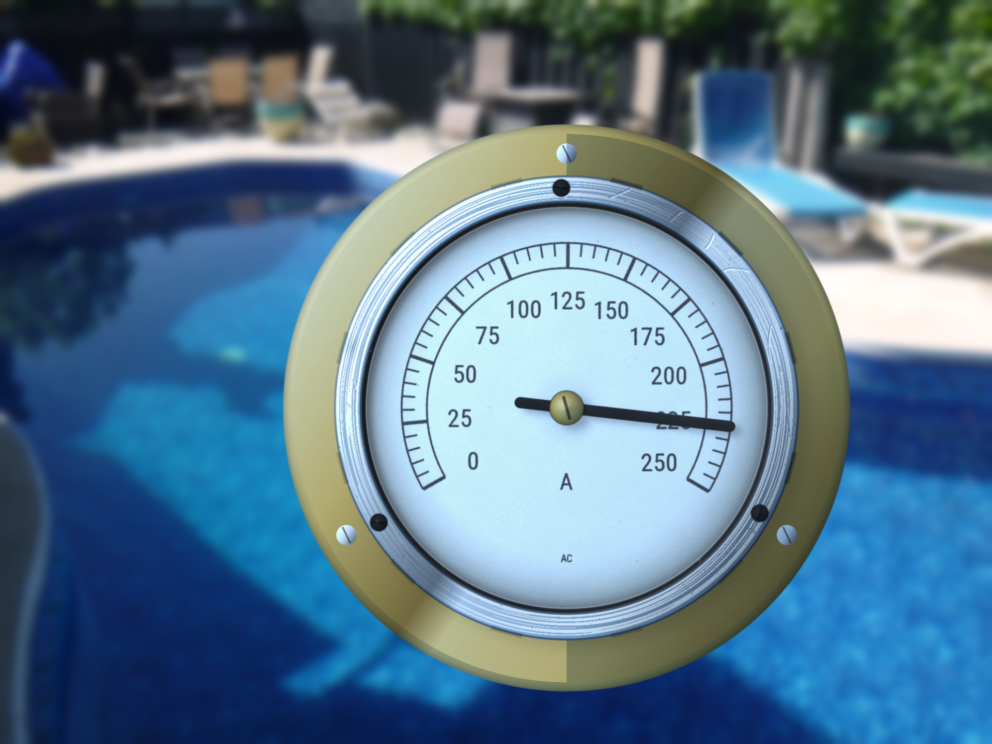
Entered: {"value": 225, "unit": "A"}
